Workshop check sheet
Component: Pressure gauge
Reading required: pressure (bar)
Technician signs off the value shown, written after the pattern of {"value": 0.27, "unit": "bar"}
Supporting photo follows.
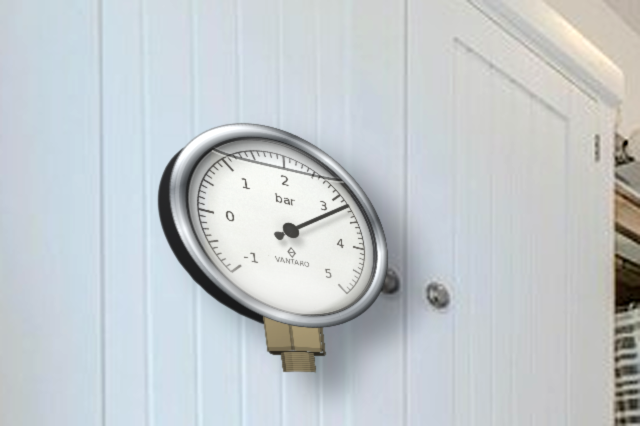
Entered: {"value": 3.2, "unit": "bar"}
